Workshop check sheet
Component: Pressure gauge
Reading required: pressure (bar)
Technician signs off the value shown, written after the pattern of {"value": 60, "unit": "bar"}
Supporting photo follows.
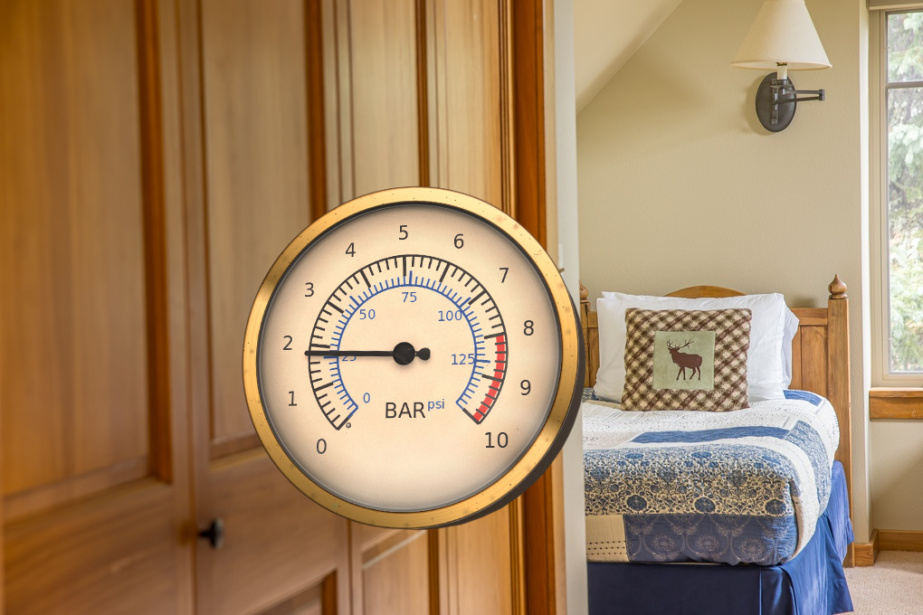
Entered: {"value": 1.8, "unit": "bar"}
